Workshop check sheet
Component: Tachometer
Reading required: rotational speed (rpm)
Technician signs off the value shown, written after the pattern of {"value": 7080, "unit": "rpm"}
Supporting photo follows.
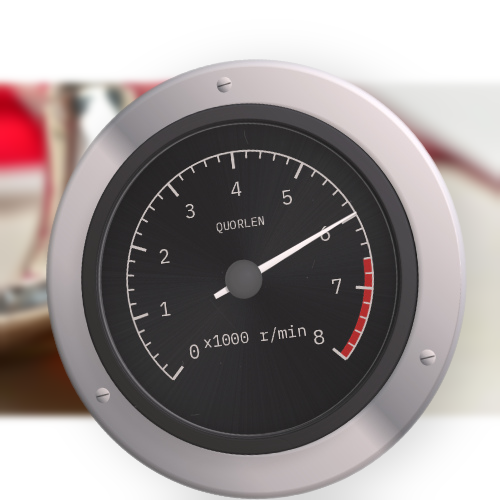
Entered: {"value": 6000, "unit": "rpm"}
